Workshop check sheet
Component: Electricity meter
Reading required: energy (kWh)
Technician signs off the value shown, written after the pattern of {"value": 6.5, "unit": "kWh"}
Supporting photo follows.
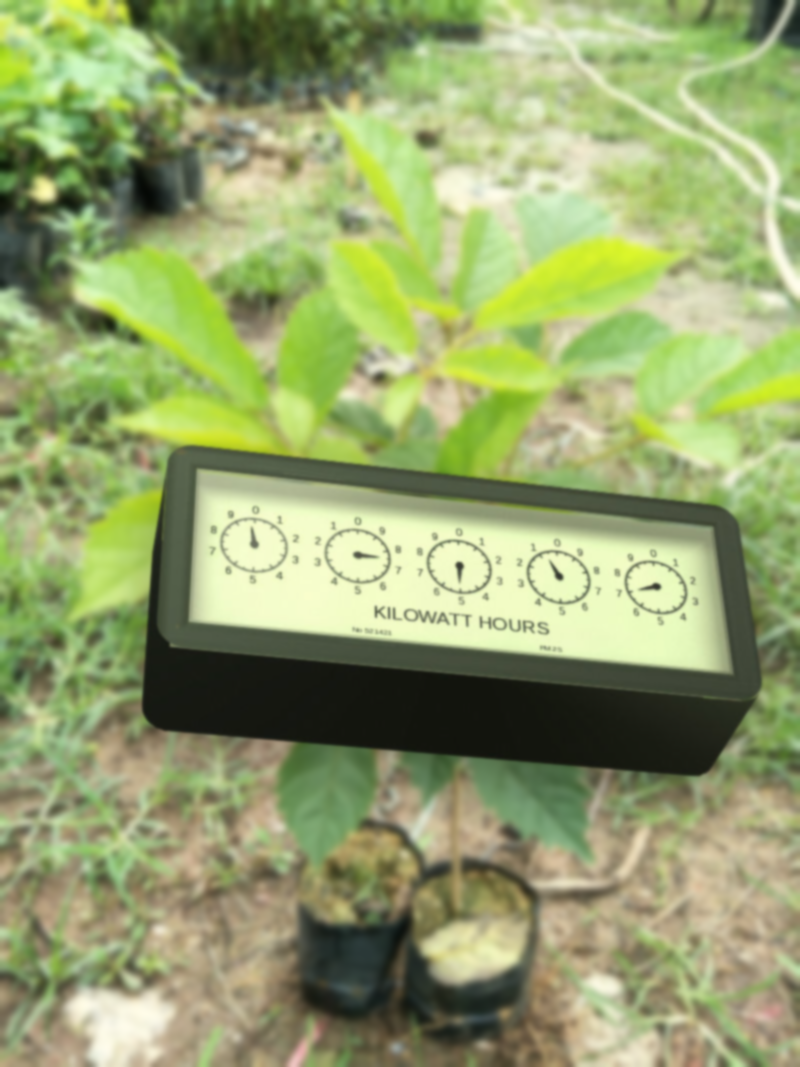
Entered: {"value": 97507, "unit": "kWh"}
